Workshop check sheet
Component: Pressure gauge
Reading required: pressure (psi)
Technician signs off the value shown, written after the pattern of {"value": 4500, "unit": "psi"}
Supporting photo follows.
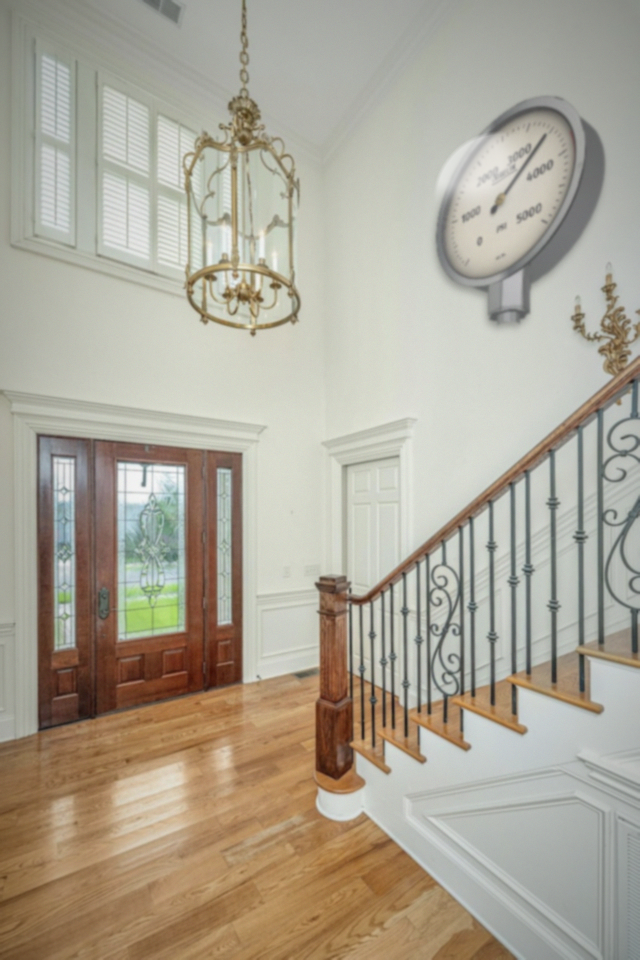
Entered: {"value": 3500, "unit": "psi"}
